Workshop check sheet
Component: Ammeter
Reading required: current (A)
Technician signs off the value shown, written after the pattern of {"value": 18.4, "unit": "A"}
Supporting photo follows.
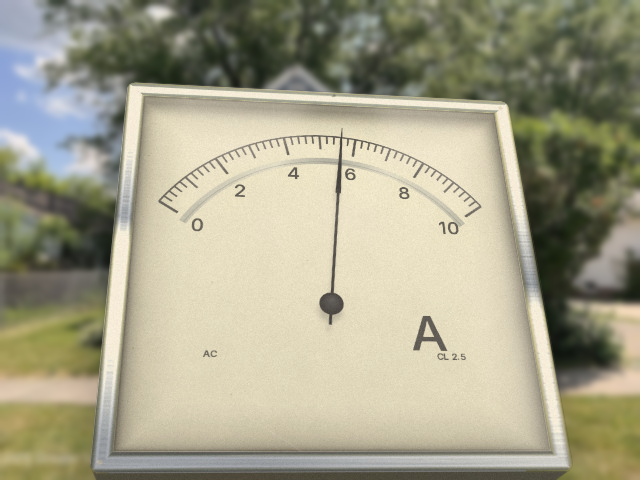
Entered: {"value": 5.6, "unit": "A"}
